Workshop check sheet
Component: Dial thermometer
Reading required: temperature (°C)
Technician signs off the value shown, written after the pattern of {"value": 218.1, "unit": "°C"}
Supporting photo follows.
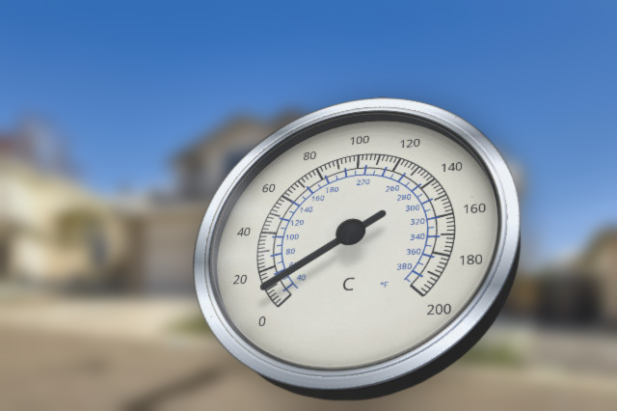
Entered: {"value": 10, "unit": "°C"}
